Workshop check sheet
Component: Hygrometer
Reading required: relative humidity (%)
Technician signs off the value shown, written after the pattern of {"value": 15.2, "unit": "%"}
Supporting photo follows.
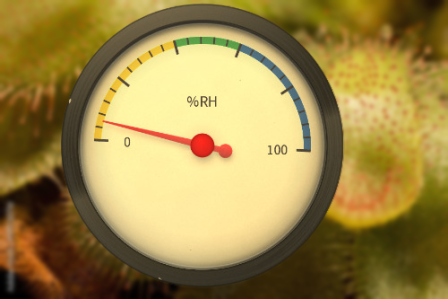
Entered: {"value": 6, "unit": "%"}
